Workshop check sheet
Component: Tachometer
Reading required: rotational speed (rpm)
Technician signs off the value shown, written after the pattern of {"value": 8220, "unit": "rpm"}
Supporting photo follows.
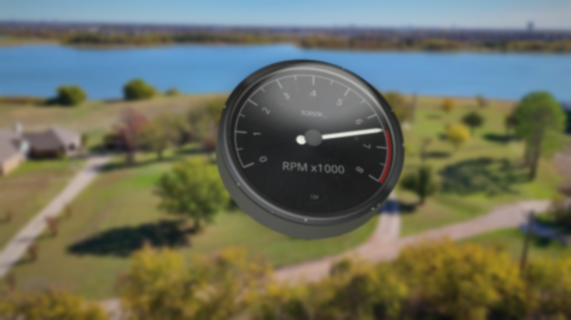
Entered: {"value": 6500, "unit": "rpm"}
